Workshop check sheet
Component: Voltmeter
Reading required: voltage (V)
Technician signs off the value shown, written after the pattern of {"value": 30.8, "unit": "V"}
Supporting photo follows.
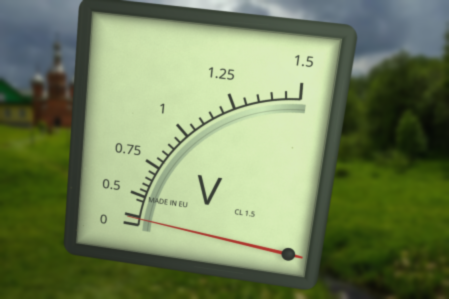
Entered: {"value": 0.25, "unit": "V"}
